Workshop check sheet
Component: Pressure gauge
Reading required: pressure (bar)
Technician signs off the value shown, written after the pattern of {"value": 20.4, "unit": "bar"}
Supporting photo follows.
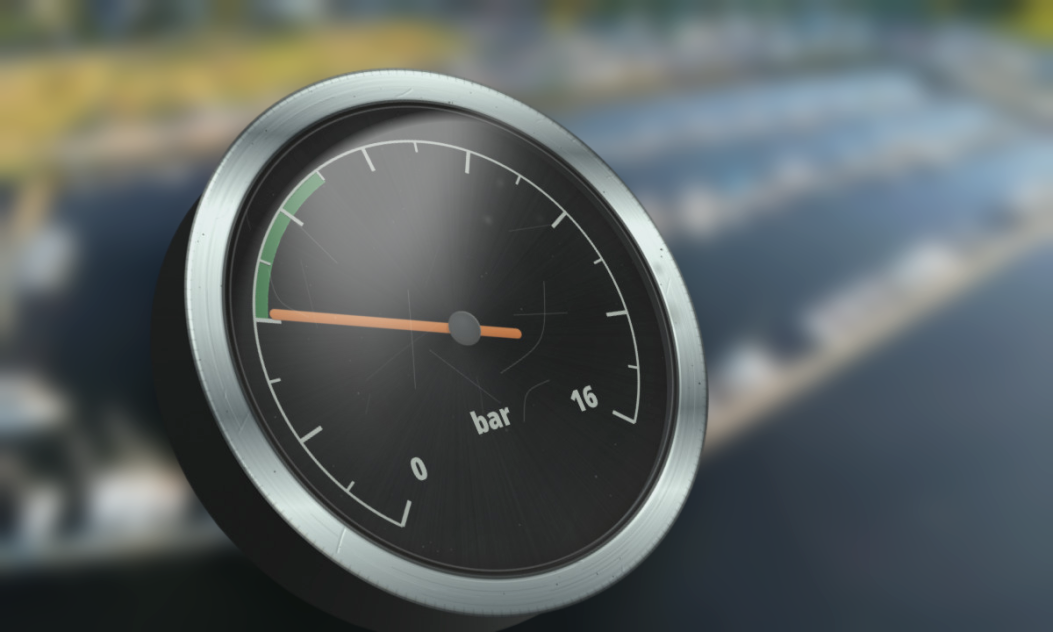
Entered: {"value": 4, "unit": "bar"}
